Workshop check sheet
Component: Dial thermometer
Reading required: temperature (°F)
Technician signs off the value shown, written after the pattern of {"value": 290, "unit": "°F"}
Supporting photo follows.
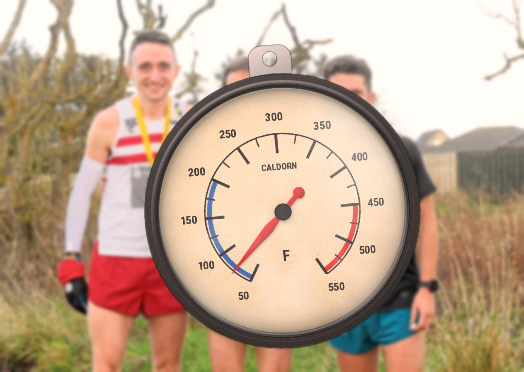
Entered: {"value": 75, "unit": "°F"}
